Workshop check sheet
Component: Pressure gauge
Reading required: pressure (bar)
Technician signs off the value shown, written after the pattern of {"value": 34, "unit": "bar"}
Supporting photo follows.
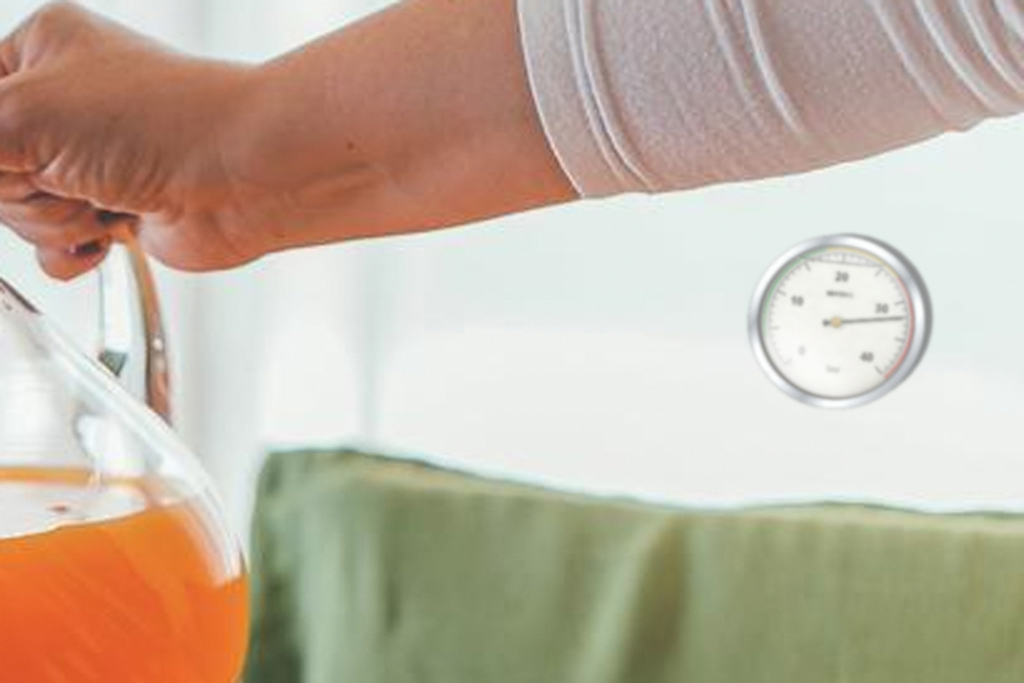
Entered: {"value": 32, "unit": "bar"}
